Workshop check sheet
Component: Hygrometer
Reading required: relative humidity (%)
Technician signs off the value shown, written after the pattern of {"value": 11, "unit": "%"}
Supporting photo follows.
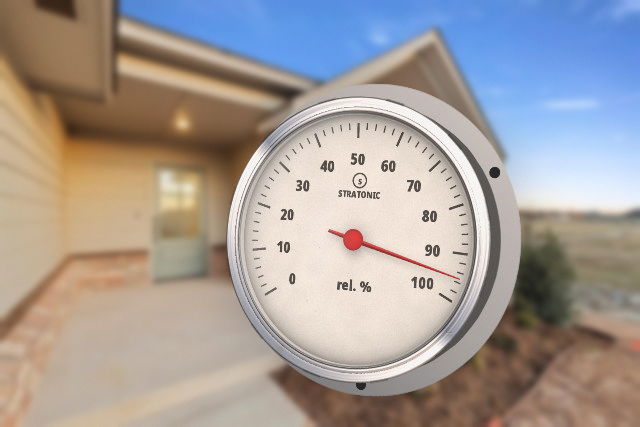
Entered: {"value": 95, "unit": "%"}
